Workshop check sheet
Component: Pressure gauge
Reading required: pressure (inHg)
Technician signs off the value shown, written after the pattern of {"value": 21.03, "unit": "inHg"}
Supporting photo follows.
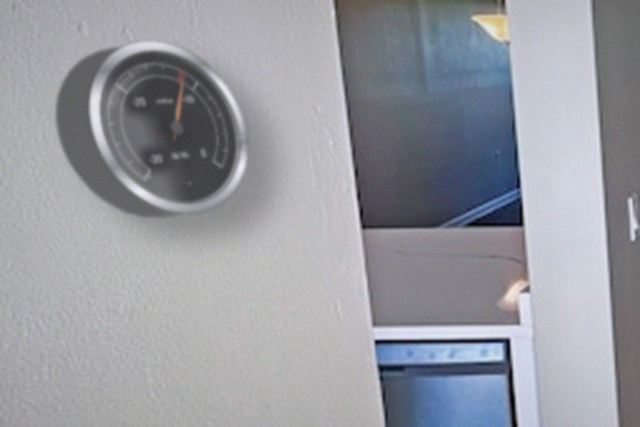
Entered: {"value": -12, "unit": "inHg"}
